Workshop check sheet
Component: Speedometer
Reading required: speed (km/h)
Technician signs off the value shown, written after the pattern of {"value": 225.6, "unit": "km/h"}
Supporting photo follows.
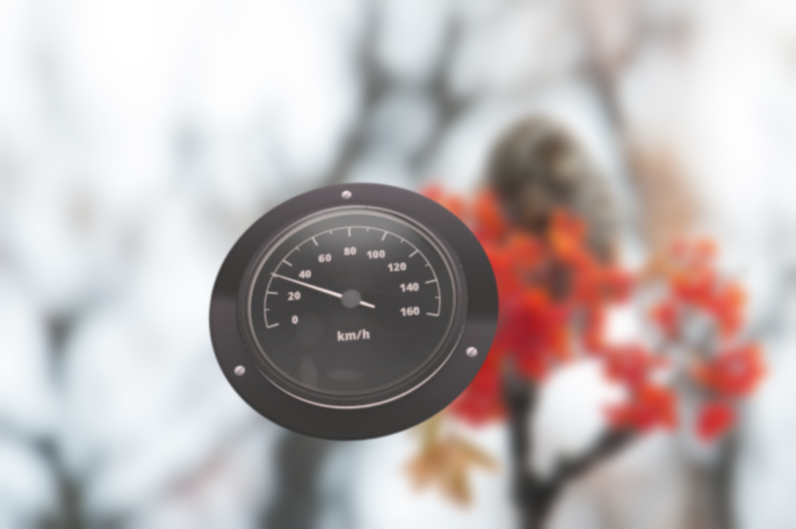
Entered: {"value": 30, "unit": "km/h"}
